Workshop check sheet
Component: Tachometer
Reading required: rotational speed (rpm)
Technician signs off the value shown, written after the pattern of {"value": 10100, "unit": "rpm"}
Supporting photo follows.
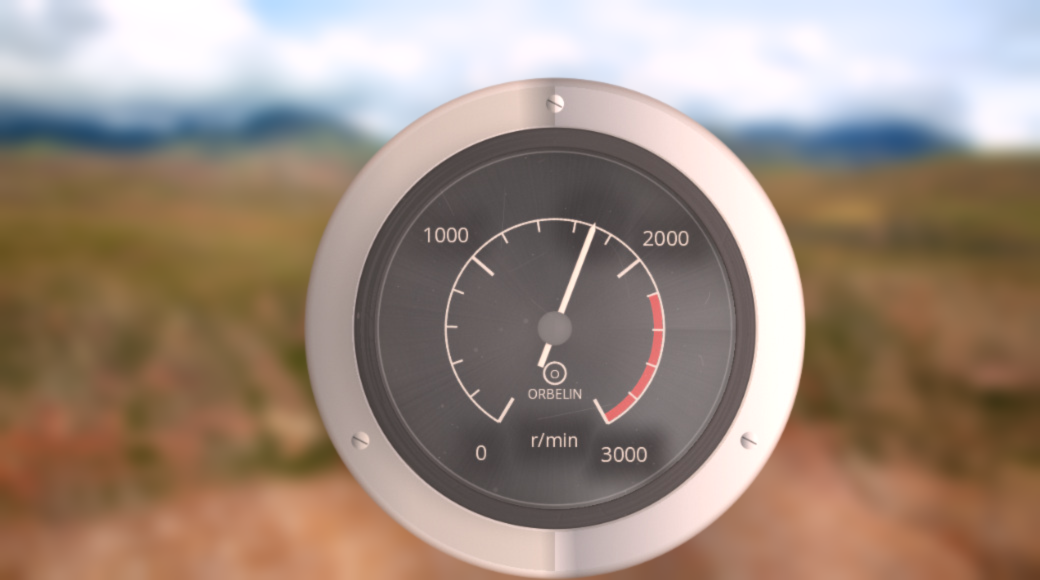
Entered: {"value": 1700, "unit": "rpm"}
